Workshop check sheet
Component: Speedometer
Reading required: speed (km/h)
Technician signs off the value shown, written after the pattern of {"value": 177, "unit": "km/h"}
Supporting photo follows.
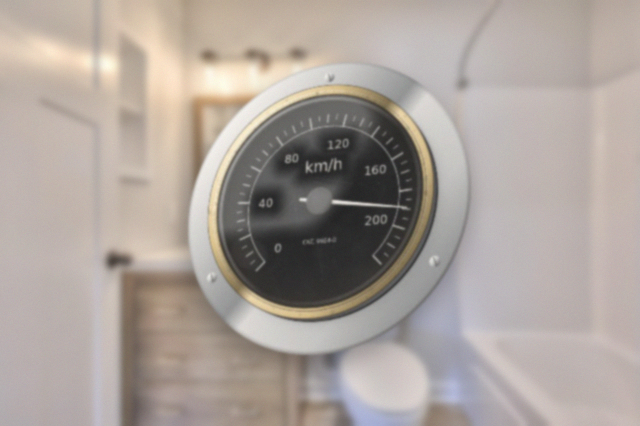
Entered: {"value": 190, "unit": "km/h"}
